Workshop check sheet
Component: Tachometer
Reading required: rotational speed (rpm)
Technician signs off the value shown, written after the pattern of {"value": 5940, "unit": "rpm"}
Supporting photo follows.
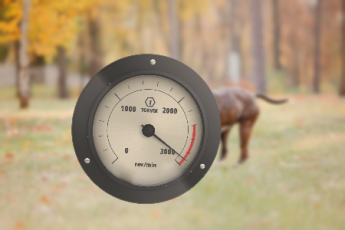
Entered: {"value": 2900, "unit": "rpm"}
